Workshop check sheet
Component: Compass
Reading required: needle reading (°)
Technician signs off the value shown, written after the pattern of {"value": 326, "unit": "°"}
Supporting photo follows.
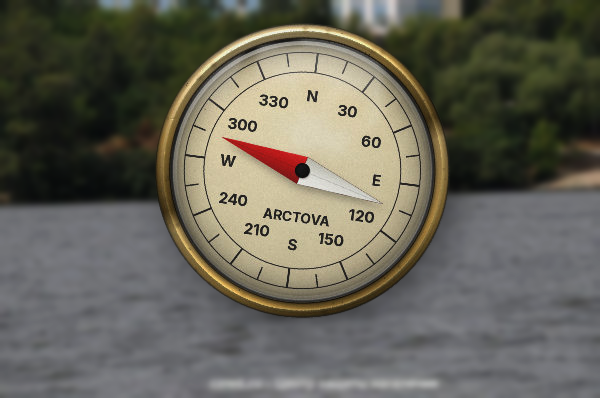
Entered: {"value": 285, "unit": "°"}
